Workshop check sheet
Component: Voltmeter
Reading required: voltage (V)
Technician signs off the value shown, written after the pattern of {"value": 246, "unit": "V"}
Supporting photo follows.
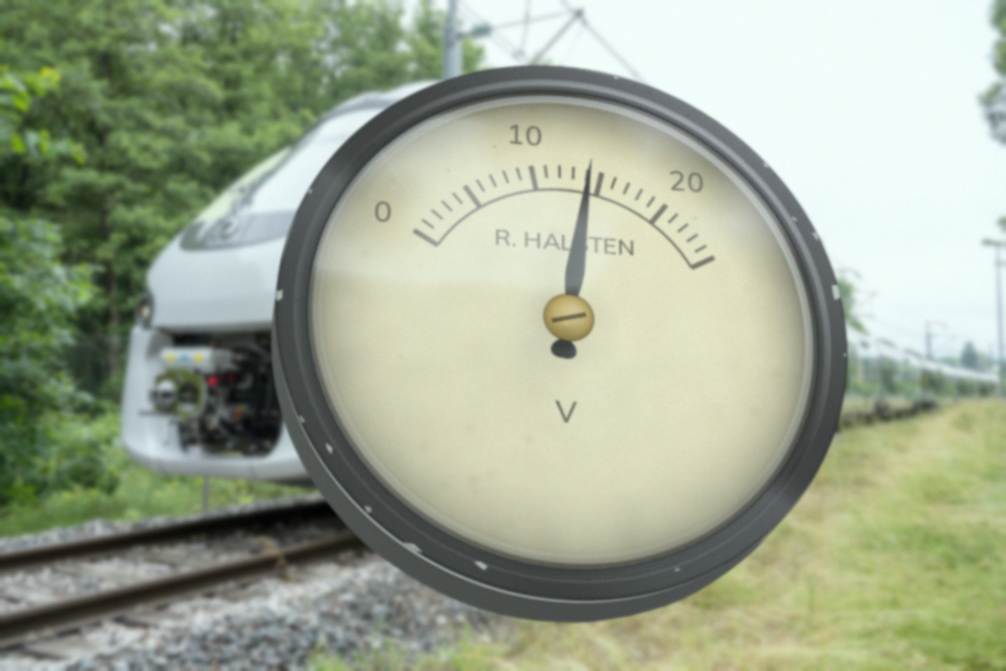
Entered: {"value": 14, "unit": "V"}
